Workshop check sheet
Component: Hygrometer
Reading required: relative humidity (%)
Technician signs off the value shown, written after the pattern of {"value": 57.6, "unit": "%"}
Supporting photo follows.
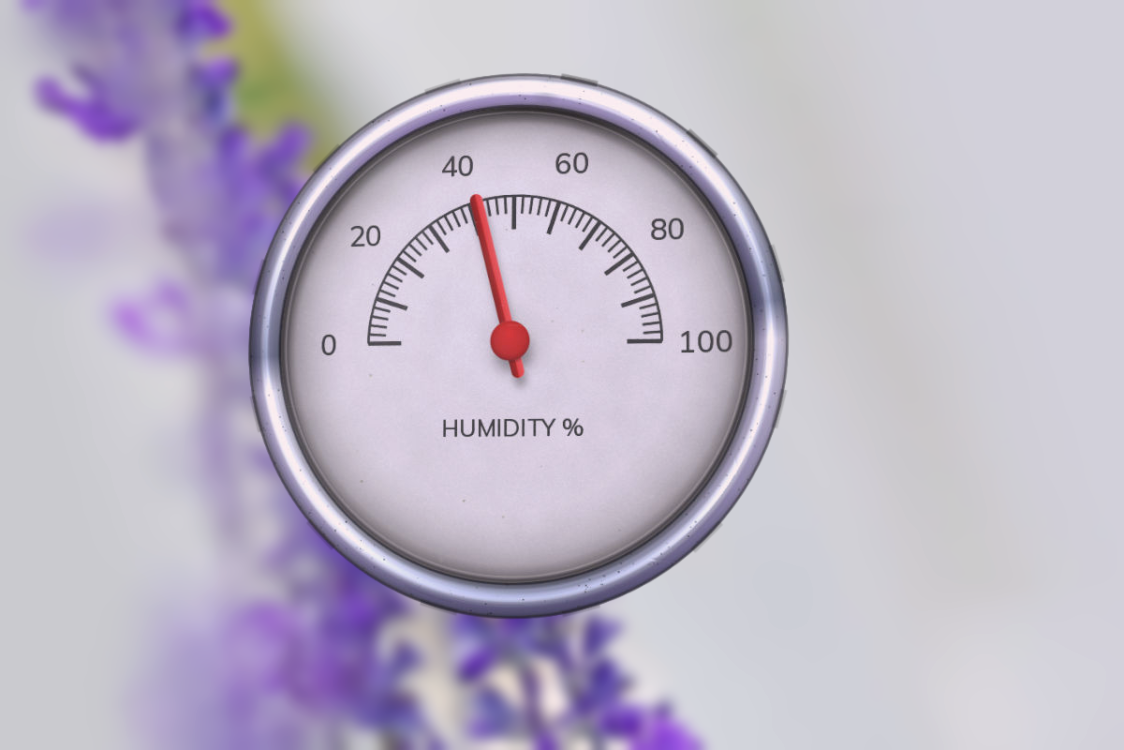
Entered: {"value": 42, "unit": "%"}
